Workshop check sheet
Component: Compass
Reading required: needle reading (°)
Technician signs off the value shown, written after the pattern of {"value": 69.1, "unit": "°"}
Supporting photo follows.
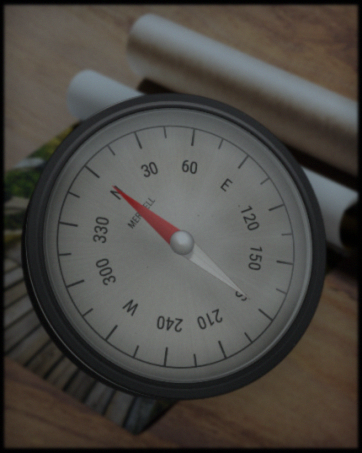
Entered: {"value": 0, "unit": "°"}
